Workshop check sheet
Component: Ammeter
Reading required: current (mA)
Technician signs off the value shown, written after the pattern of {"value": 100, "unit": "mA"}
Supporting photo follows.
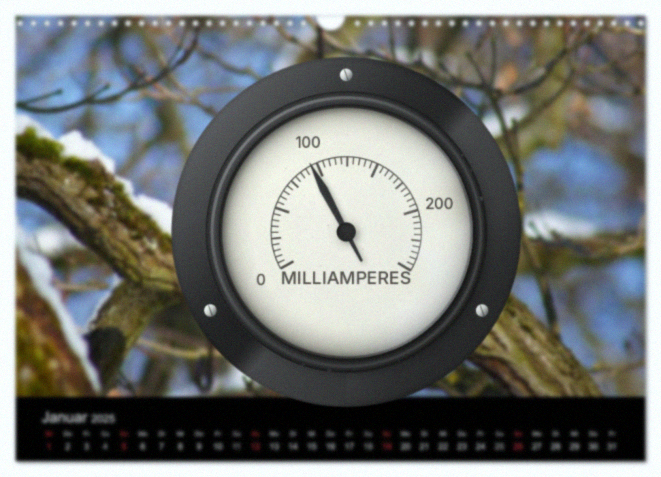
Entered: {"value": 95, "unit": "mA"}
